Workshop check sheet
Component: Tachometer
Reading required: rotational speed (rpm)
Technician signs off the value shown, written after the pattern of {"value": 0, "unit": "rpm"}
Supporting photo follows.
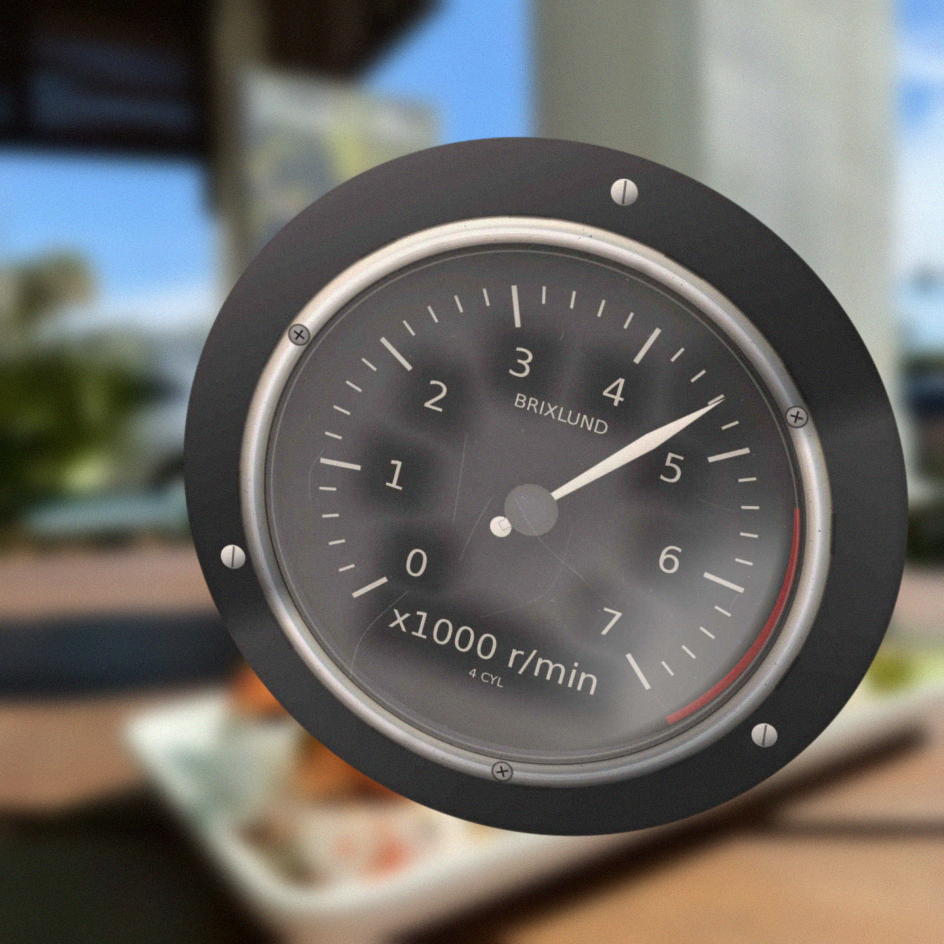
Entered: {"value": 4600, "unit": "rpm"}
